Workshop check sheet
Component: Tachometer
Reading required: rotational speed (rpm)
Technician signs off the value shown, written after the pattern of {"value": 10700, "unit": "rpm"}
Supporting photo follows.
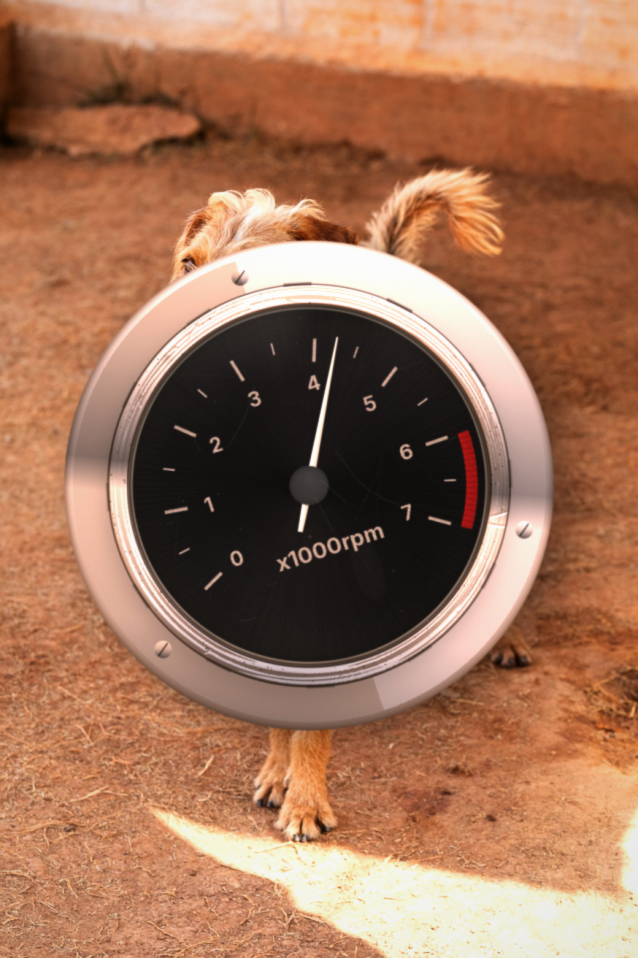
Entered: {"value": 4250, "unit": "rpm"}
